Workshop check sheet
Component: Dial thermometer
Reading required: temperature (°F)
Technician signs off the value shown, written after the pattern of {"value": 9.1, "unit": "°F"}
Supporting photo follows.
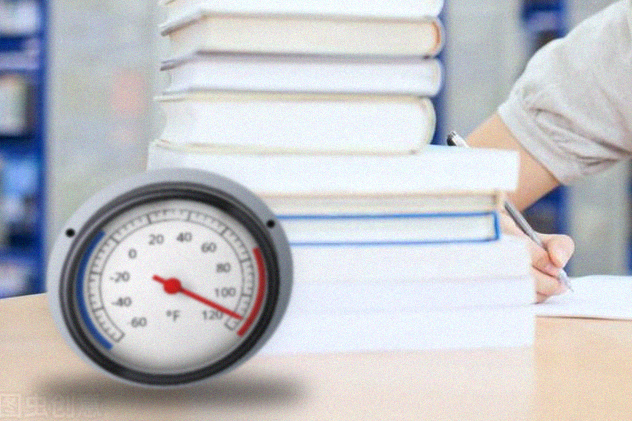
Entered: {"value": 112, "unit": "°F"}
